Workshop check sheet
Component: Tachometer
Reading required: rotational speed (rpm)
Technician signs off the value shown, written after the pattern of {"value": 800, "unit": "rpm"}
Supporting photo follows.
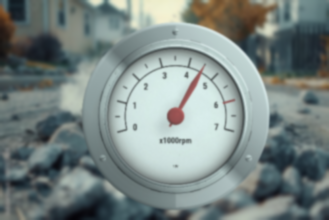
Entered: {"value": 4500, "unit": "rpm"}
